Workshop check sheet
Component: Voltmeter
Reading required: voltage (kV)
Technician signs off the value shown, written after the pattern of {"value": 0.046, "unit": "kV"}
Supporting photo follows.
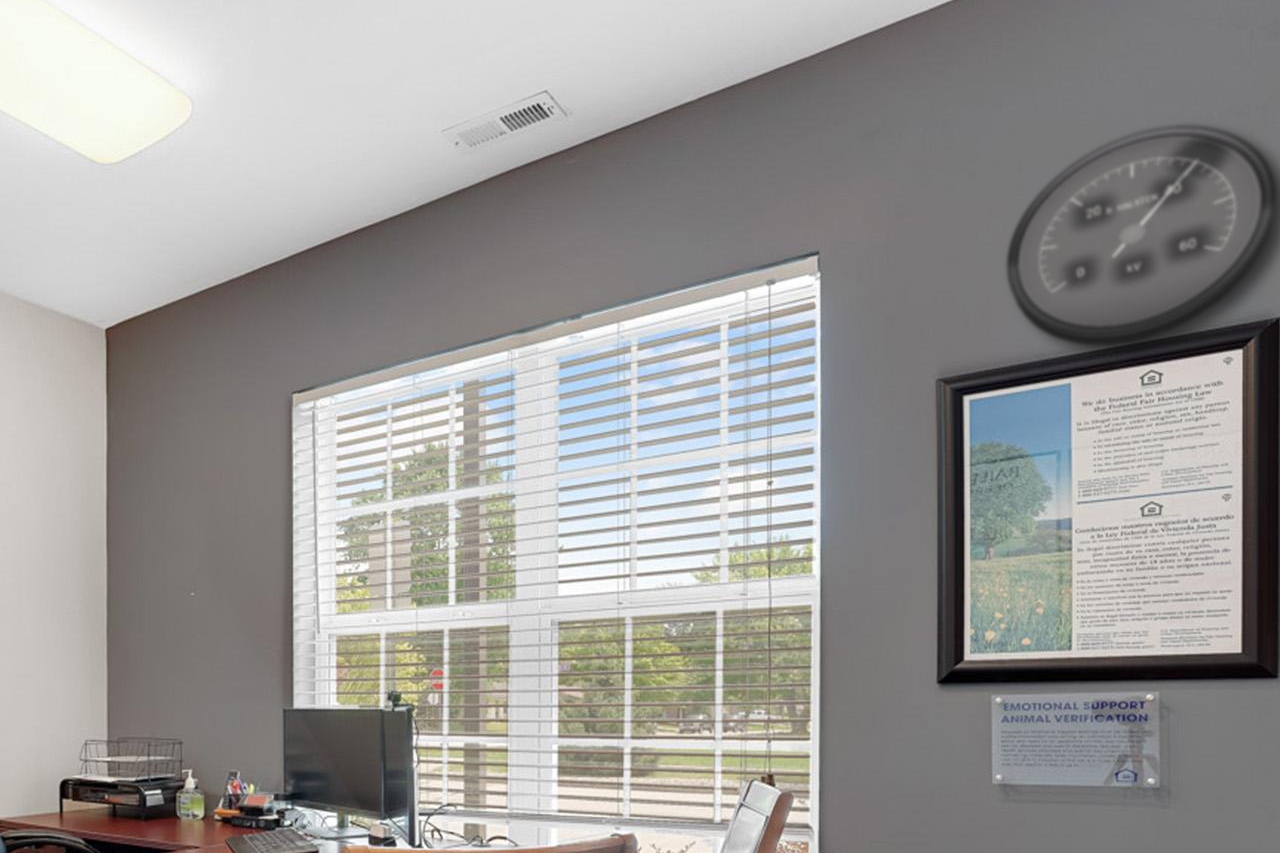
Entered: {"value": 40, "unit": "kV"}
